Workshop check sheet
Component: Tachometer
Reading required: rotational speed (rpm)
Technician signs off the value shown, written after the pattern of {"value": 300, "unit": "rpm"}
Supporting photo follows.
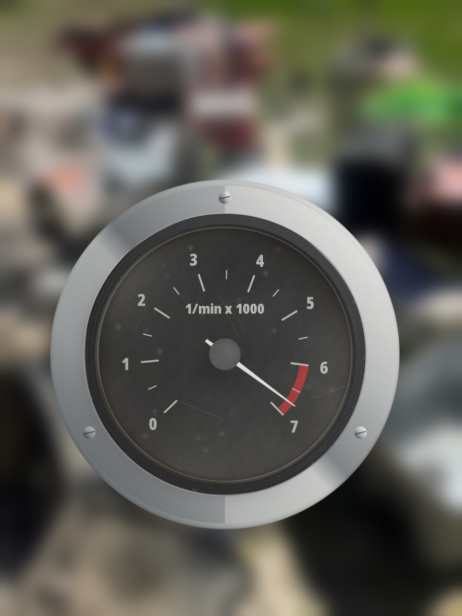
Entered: {"value": 6750, "unit": "rpm"}
